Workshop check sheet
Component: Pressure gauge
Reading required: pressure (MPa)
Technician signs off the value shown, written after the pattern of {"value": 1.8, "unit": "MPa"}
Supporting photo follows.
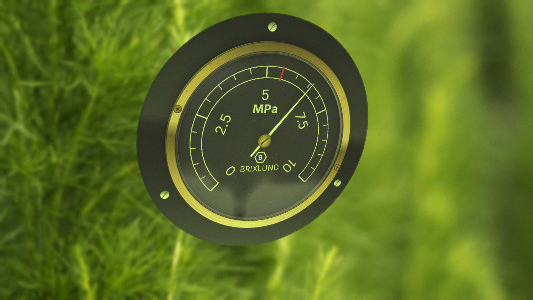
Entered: {"value": 6.5, "unit": "MPa"}
